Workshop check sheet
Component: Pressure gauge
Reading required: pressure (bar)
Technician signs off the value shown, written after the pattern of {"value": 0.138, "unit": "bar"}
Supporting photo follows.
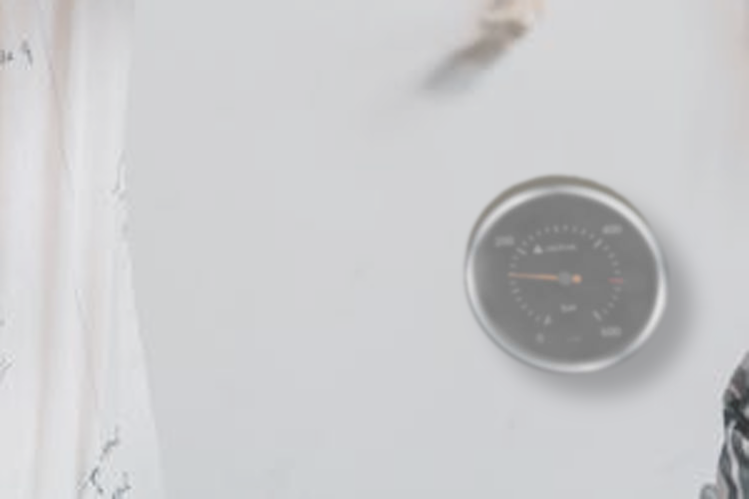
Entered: {"value": 140, "unit": "bar"}
